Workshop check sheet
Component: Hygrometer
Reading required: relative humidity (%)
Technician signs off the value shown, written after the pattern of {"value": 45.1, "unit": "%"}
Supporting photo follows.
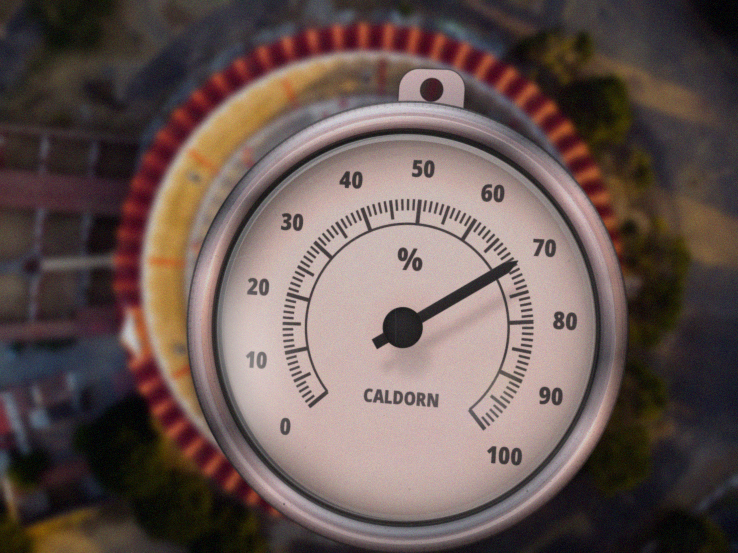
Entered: {"value": 70, "unit": "%"}
